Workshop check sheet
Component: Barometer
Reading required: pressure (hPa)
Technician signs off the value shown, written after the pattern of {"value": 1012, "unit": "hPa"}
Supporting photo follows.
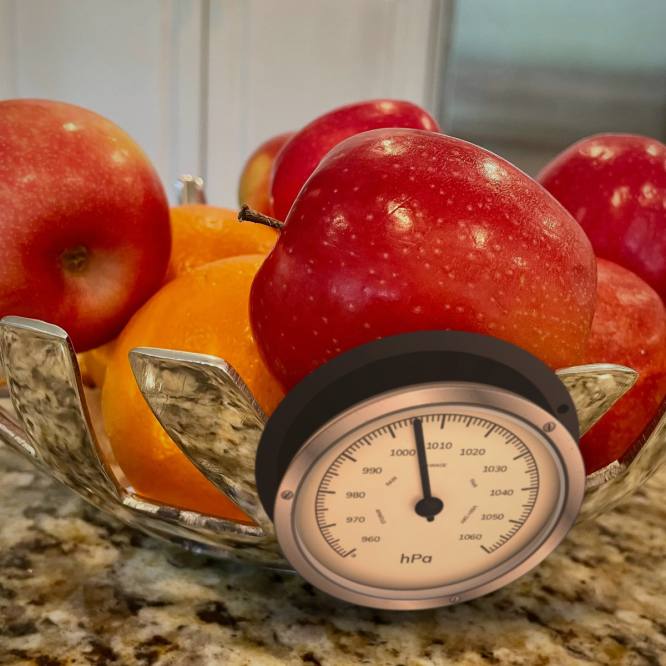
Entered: {"value": 1005, "unit": "hPa"}
